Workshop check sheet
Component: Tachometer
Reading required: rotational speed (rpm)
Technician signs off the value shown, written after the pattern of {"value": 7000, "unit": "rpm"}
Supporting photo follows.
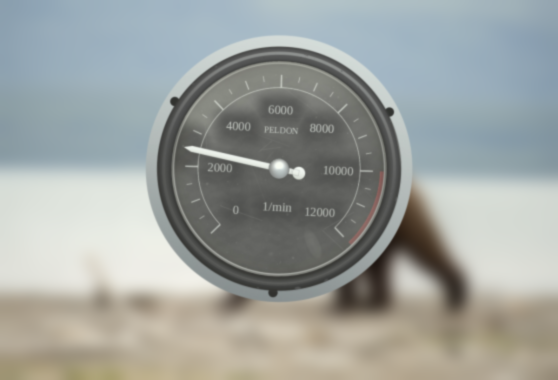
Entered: {"value": 2500, "unit": "rpm"}
